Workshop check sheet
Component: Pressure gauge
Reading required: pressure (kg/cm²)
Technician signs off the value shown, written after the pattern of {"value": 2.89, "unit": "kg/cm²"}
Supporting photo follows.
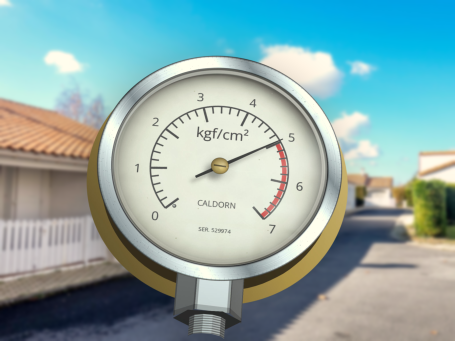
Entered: {"value": 5, "unit": "kg/cm²"}
